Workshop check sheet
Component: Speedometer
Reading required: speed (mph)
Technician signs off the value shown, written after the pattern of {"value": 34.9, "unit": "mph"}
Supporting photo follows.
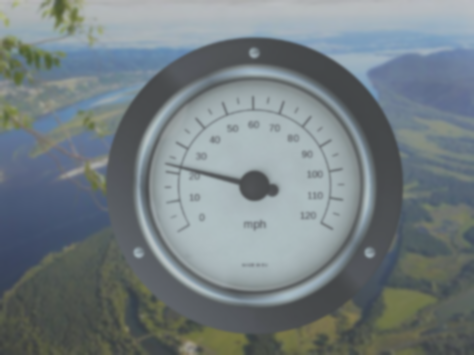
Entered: {"value": 22.5, "unit": "mph"}
